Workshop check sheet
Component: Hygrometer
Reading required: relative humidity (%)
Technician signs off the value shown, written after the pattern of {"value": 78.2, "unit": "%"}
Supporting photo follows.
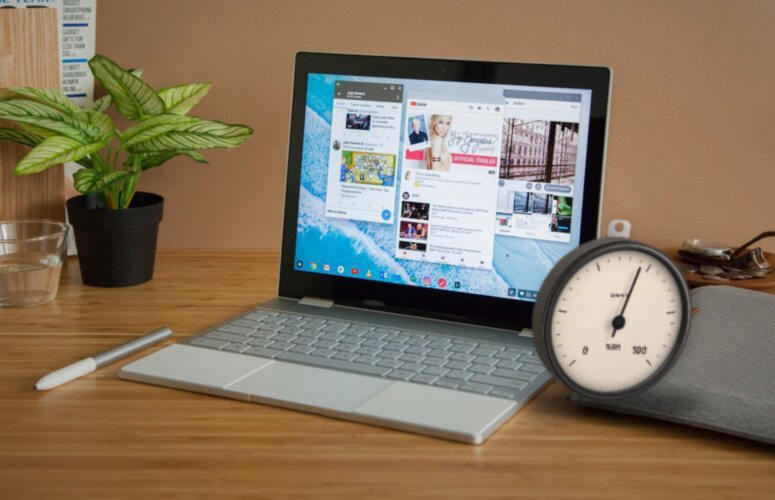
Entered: {"value": 56, "unit": "%"}
